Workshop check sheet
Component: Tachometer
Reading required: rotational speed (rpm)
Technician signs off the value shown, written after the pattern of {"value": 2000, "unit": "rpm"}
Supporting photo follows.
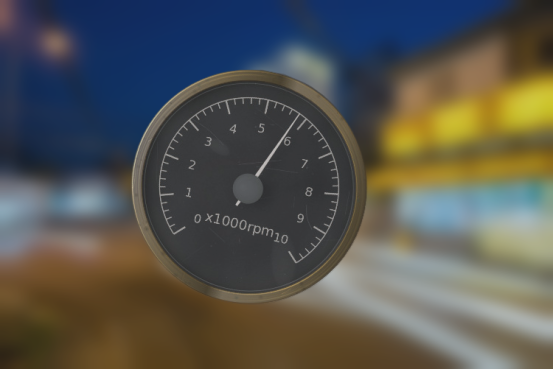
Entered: {"value": 5800, "unit": "rpm"}
